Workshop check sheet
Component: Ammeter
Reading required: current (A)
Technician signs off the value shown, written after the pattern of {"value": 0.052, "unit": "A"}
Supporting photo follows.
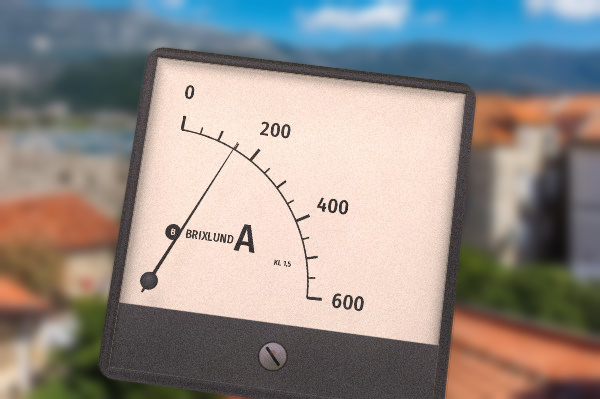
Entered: {"value": 150, "unit": "A"}
